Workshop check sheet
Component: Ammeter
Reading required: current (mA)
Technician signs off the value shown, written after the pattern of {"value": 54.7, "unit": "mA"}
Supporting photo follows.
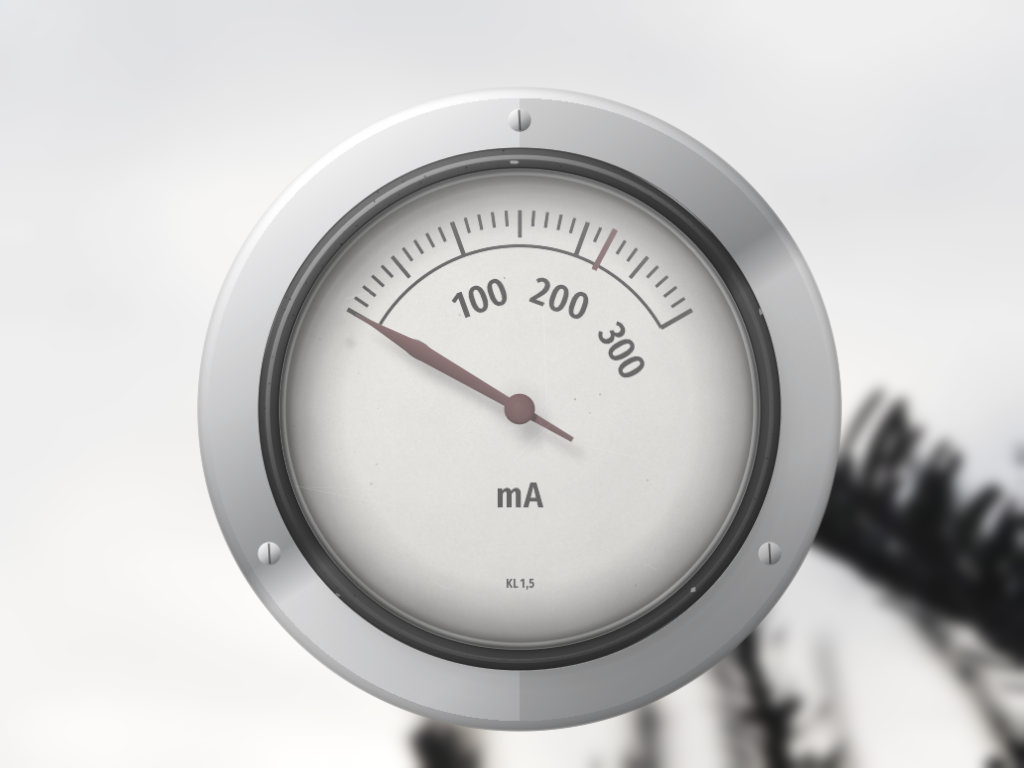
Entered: {"value": 0, "unit": "mA"}
